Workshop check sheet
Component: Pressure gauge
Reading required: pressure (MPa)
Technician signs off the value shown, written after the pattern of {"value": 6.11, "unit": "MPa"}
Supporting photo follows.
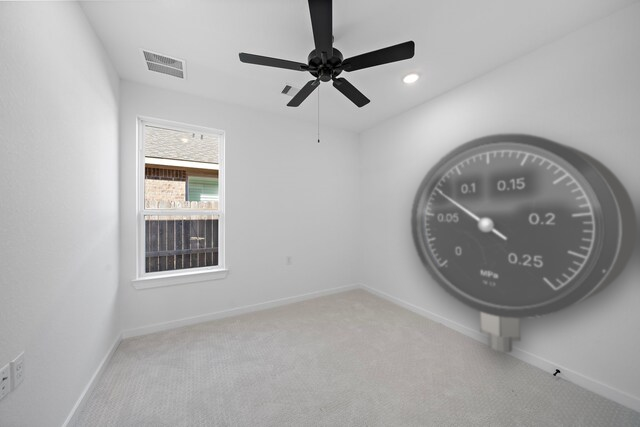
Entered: {"value": 0.075, "unit": "MPa"}
